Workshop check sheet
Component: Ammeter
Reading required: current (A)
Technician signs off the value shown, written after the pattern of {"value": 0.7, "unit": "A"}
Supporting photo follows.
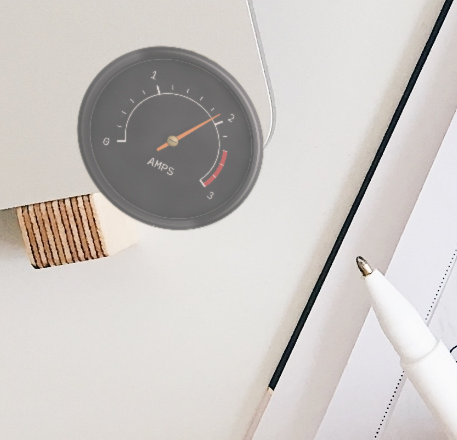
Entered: {"value": 1.9, "unit": "A"}
